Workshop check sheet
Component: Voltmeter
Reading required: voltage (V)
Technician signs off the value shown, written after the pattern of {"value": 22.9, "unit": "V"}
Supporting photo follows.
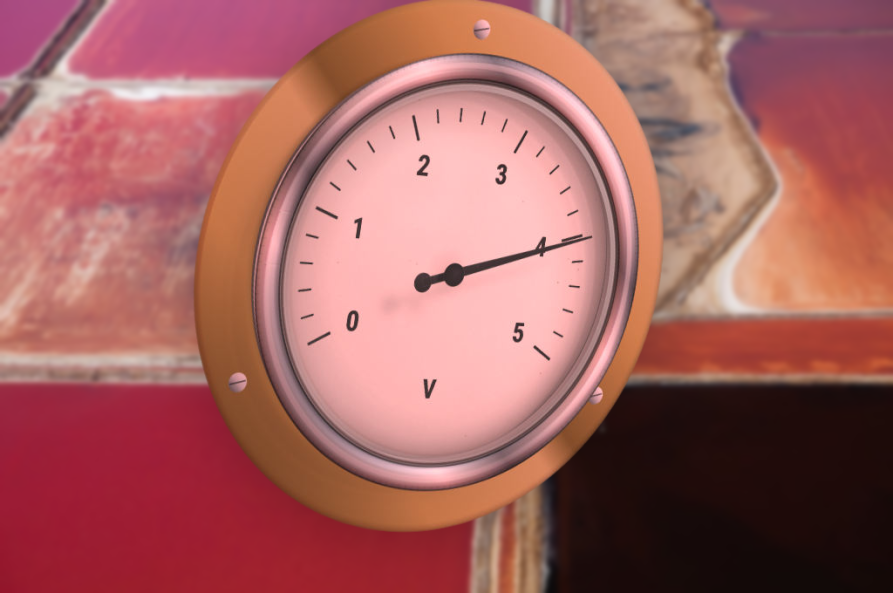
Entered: {"value": 4, "unit": "V"}
